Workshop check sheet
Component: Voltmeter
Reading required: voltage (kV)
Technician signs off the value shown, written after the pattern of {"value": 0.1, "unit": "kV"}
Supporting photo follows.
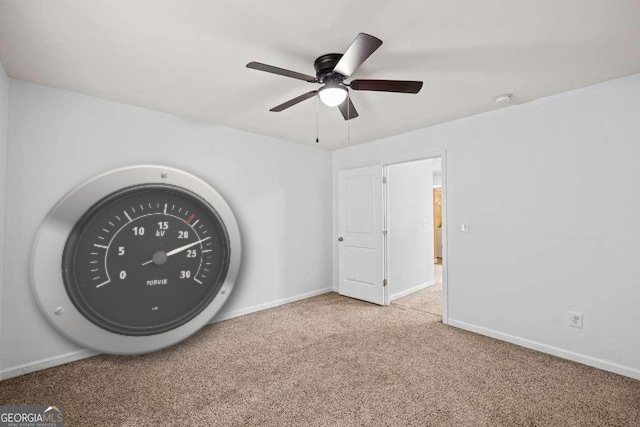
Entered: {"value": 23, "unit": "kV"}
